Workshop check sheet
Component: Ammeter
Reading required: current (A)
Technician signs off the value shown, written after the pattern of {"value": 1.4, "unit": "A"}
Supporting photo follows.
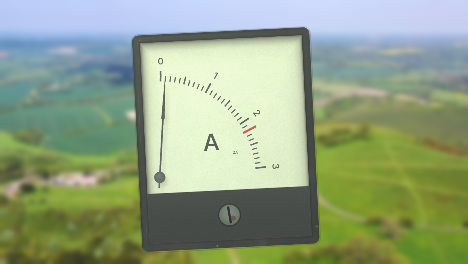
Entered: {"value": 0.1, "unit": "A"}
